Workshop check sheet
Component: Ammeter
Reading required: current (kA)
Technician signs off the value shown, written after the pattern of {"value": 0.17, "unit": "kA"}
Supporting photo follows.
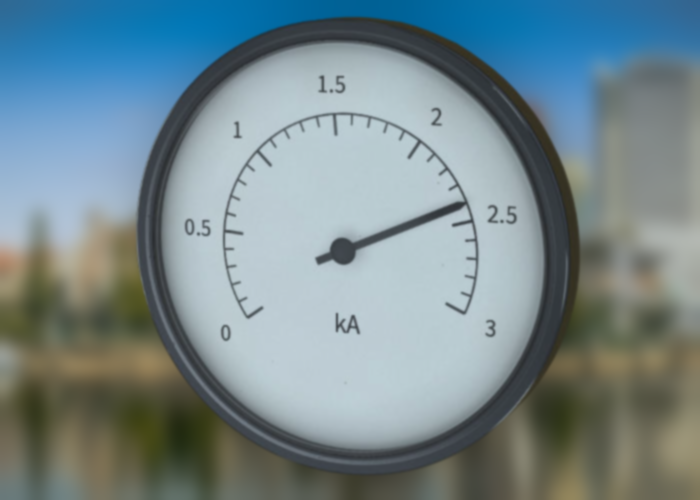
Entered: {"value": 2.4, "unit": "kA"}
